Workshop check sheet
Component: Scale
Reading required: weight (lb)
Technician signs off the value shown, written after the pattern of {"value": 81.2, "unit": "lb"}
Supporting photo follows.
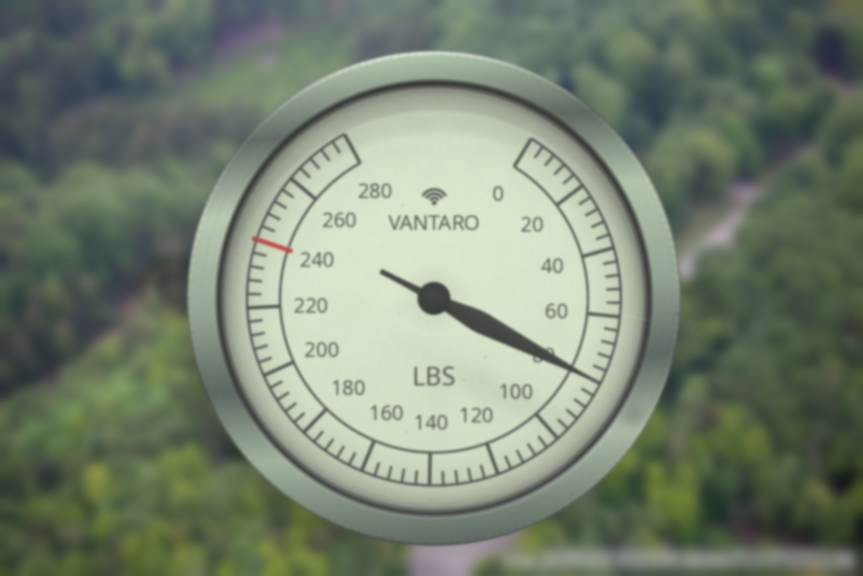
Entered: {"value": 80, "unit": "lb"}
